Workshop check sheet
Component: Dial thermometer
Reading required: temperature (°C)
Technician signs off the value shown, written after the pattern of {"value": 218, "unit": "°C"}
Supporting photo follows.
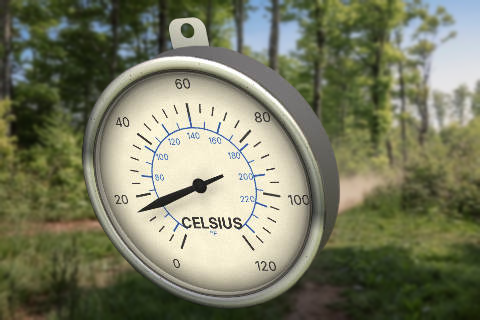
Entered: {"value": 16, "unit": "°C"}
